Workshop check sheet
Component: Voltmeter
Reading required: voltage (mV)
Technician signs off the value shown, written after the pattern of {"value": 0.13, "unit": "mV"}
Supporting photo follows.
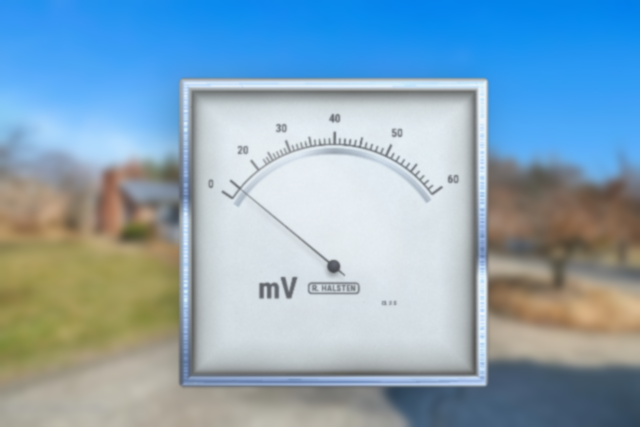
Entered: {"value": 10, "unit": "mV"}
